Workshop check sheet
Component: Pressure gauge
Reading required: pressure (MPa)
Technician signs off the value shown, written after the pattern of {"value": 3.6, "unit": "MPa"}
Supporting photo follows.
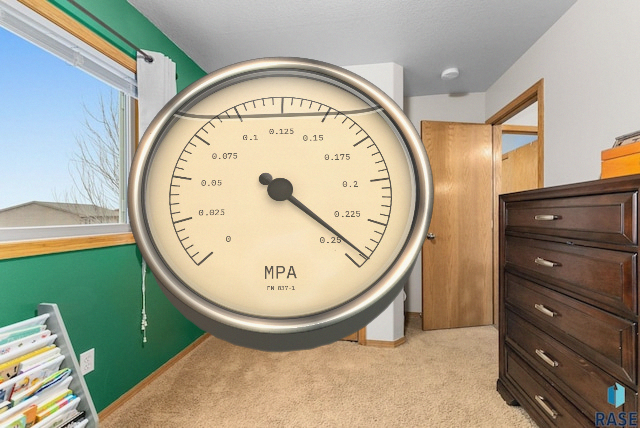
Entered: {"value": 0.245, "unit": "MPa"}
